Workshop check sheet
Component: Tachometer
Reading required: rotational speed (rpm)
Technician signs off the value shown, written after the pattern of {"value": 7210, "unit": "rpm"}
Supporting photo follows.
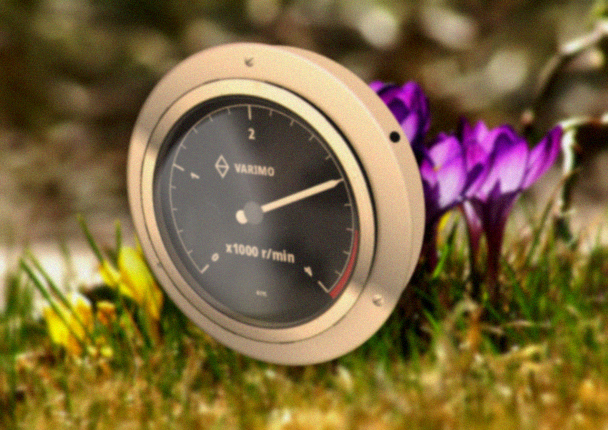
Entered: {"value": 3000, "unit": "rpm"}
